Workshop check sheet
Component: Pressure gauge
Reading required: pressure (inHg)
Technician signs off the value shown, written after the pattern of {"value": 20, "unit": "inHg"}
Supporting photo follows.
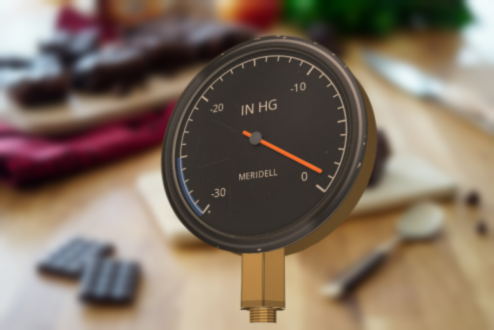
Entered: {"value": -1, "unit": "inHg"}
